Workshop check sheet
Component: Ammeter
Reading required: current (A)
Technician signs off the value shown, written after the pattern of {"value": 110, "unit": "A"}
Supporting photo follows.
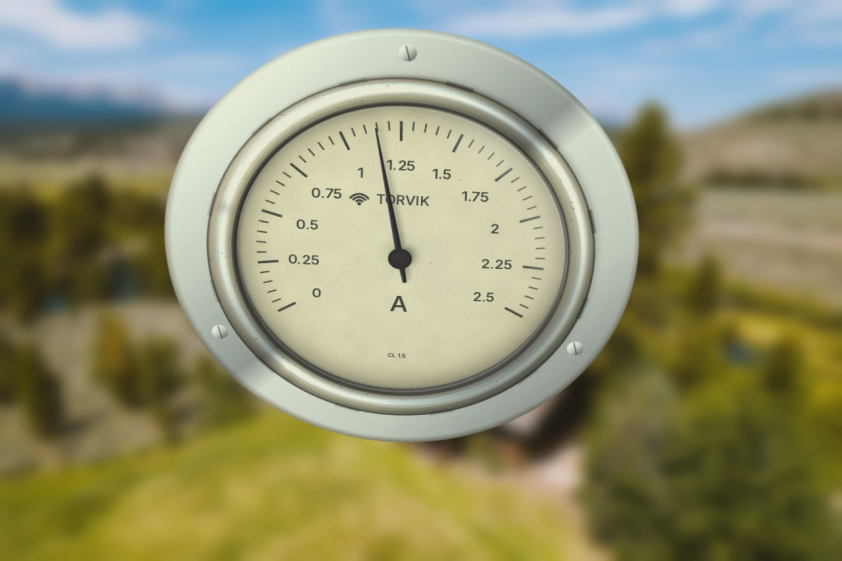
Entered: {"value": 1.15, "unit": "A"}
